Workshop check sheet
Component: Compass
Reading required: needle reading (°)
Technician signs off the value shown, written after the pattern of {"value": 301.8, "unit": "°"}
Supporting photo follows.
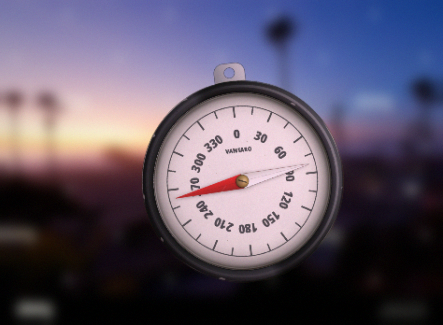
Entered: {"value": 262.5, "unit": "°"}
